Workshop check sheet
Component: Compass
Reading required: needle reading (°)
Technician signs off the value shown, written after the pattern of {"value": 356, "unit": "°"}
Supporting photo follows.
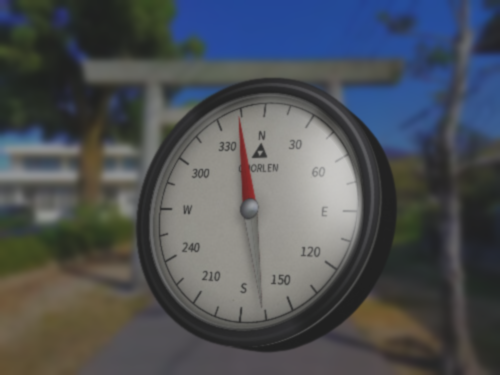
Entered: {"value": 345, "unit": "°"}
